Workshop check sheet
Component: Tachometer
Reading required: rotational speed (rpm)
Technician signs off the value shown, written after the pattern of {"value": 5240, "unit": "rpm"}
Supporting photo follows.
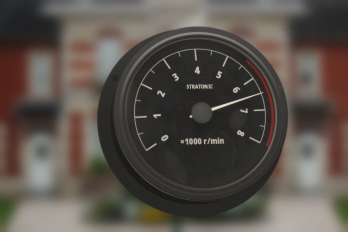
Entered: {"value": 6500, "unit": "rpm"}
